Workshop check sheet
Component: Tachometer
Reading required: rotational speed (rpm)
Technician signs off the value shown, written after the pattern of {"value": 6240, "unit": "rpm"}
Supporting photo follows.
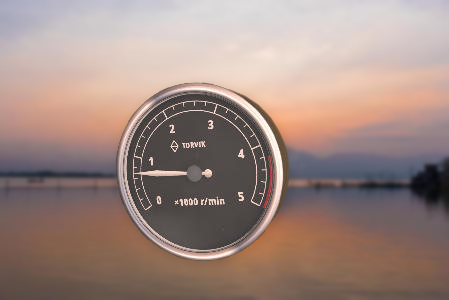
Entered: {"value": 700, "unit": "rpm"}
